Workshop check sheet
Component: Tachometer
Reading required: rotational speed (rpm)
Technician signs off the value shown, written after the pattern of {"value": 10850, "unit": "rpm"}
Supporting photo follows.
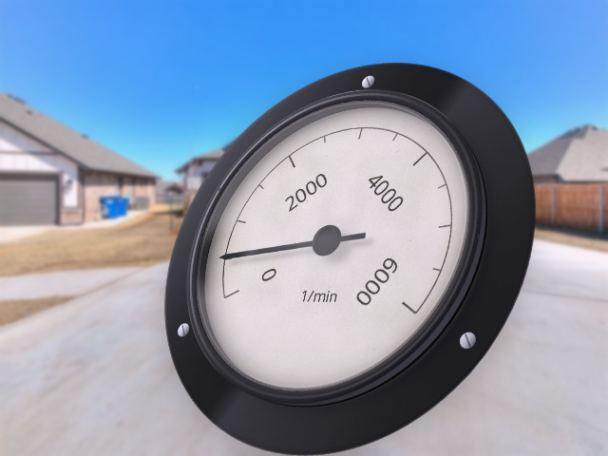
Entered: {"value": 500, "unit": "rpm"}
